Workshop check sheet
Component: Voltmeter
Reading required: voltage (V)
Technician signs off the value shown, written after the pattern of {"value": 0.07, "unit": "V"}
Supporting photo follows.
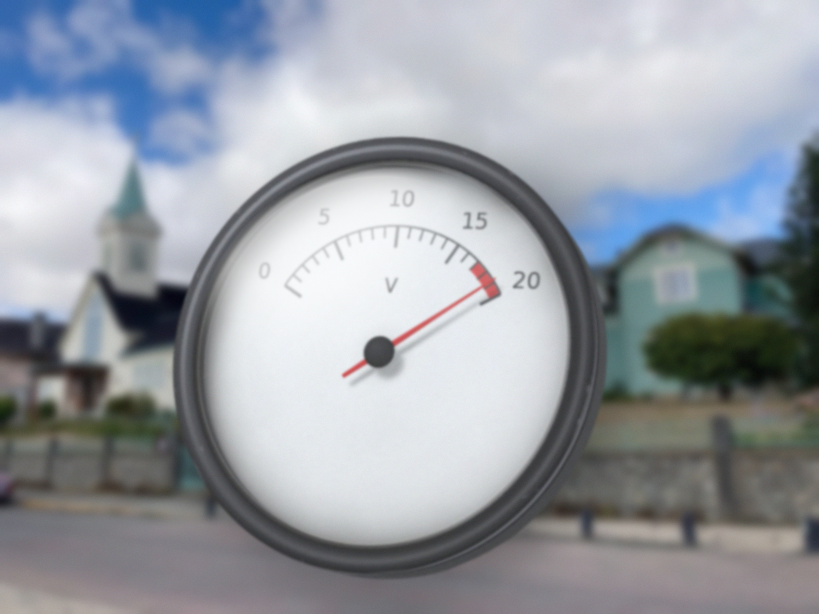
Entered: {"value": 19, "unit": "V"}
